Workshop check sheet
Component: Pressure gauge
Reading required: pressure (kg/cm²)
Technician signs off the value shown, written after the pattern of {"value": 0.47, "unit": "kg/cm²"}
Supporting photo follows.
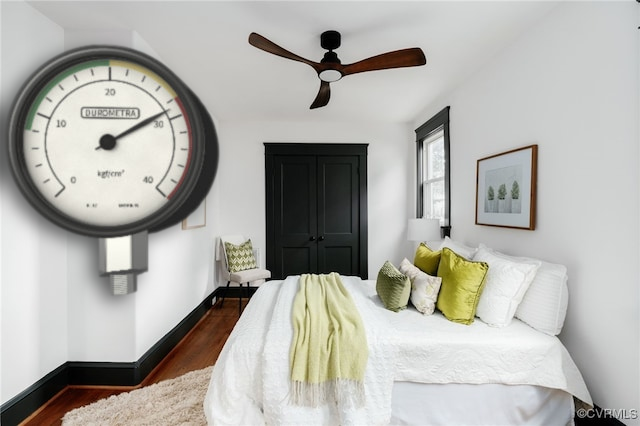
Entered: {"value": 29, "unit": "kg/cm²"}
